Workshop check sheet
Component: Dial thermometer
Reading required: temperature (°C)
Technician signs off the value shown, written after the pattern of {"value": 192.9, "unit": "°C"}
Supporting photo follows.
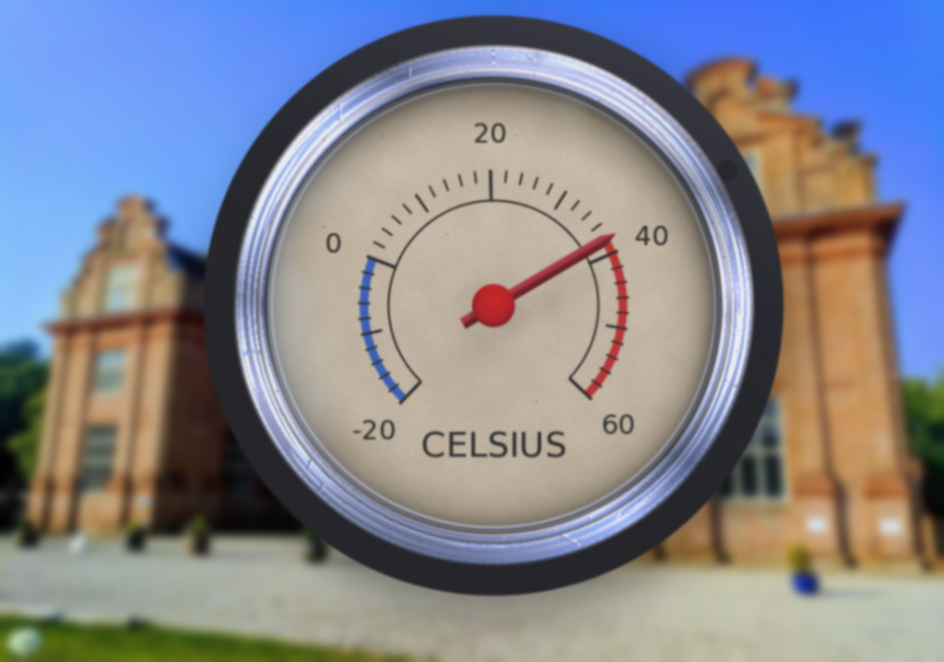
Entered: {"value": 38, "unit": "°C"}
